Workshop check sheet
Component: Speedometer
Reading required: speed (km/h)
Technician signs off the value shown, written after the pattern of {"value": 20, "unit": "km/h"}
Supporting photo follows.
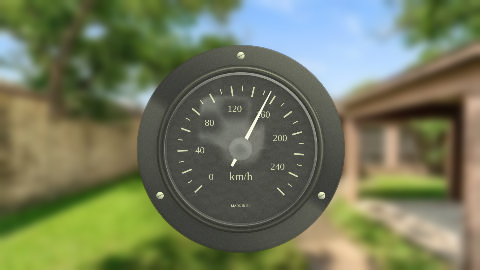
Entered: {"value": 155, "unit": "km/h"}
